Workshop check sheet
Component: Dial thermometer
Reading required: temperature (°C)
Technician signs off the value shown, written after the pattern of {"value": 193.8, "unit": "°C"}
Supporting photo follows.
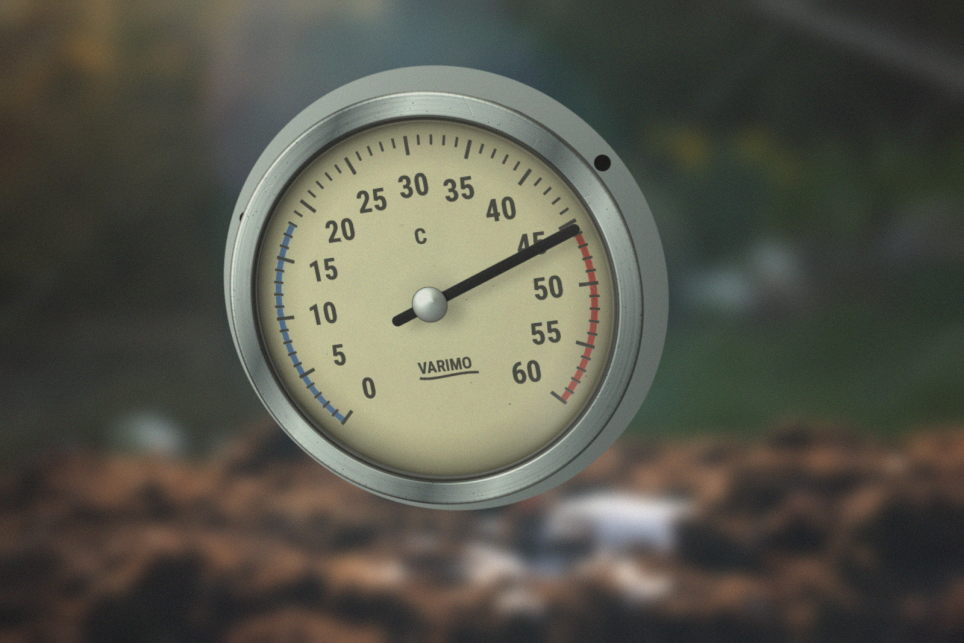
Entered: {"value": 45.5, "unit": "°C"}
